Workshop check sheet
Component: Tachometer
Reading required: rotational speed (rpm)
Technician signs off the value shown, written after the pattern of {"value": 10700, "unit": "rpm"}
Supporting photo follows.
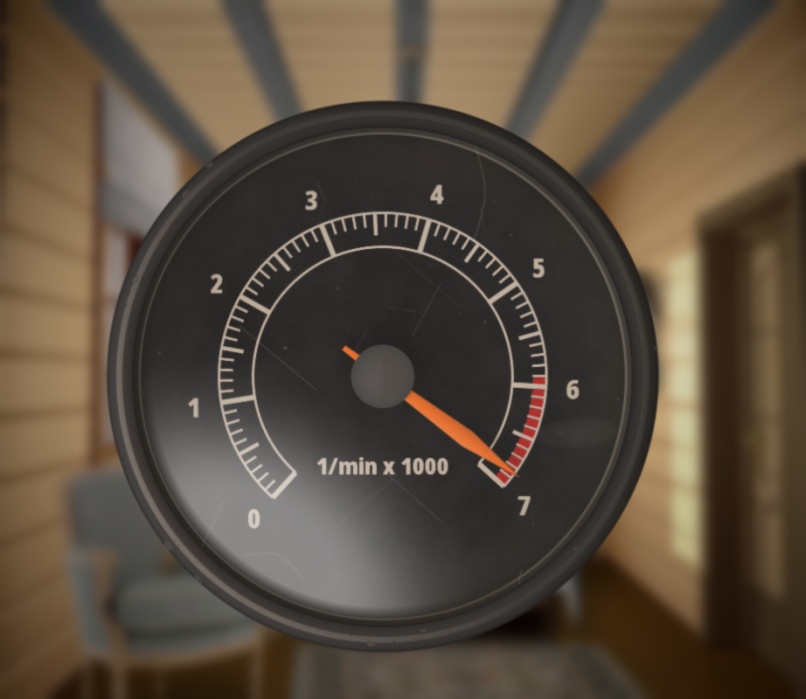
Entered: {"value": 6850, "unit": "rpm"}
